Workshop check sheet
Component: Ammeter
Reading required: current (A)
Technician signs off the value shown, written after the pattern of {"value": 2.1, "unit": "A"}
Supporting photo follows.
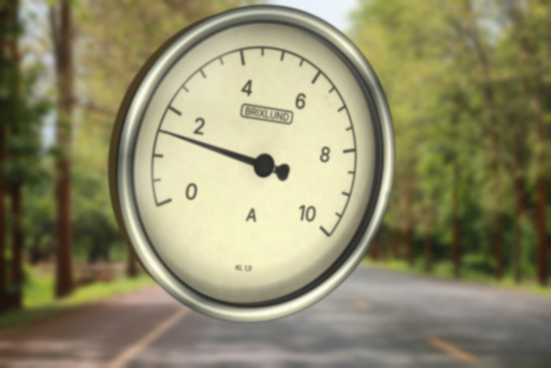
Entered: {"value": 1.5, "unit": "A"}
